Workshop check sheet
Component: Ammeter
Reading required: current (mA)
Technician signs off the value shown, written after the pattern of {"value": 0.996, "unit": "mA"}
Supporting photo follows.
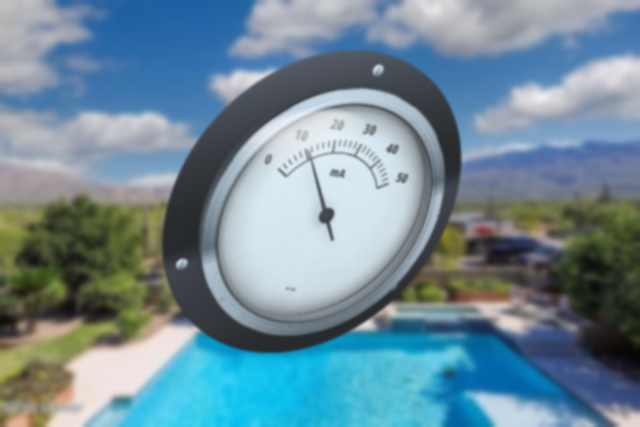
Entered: {"value": 10, "unit": "mA"}
